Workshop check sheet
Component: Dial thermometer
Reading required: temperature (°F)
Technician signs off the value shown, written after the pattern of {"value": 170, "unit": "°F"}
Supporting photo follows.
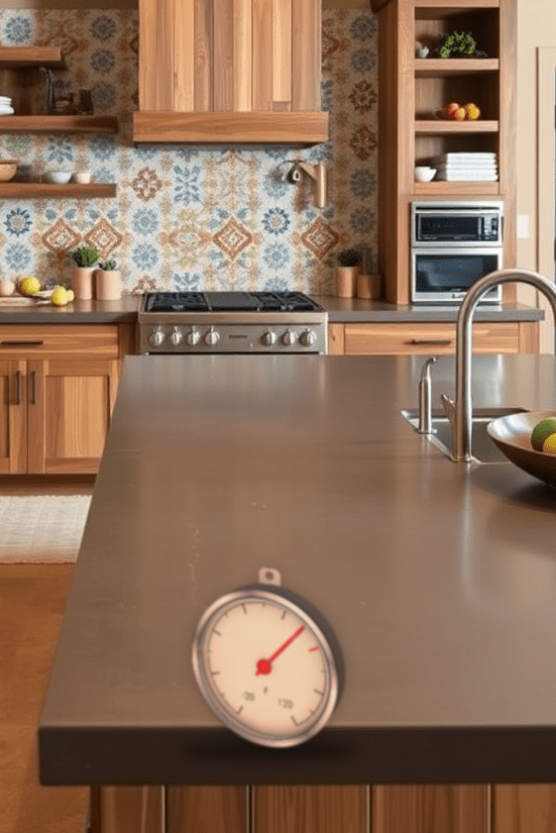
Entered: {"value": 70, "unit": "°F"}
